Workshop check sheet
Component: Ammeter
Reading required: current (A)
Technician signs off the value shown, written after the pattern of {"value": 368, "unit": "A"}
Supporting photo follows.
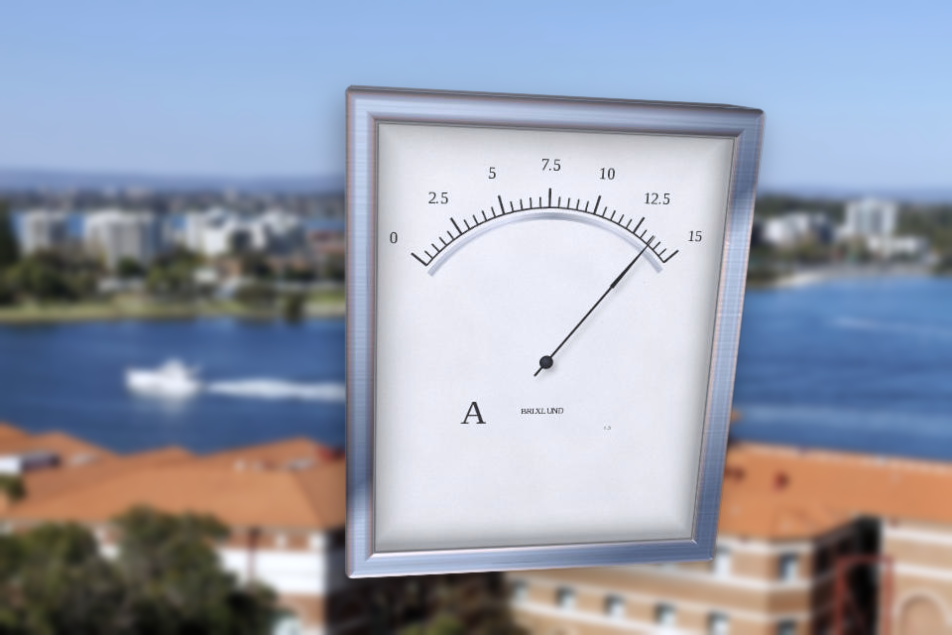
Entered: {"value": 13.5, "unit": "A"}
